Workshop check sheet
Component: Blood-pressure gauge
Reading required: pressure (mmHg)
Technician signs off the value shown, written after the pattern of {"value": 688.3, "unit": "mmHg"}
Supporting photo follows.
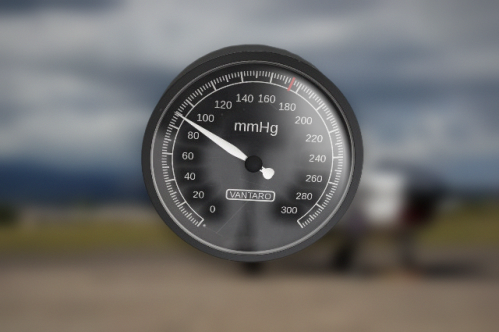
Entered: {"value": 90, "unit": "mmHg"}
